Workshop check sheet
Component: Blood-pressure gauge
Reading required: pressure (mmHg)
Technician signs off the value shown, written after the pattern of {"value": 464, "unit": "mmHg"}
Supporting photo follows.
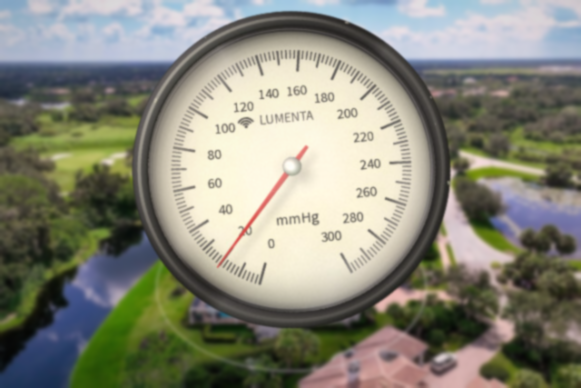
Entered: {"value": 20, "unit": "mmHg"}
